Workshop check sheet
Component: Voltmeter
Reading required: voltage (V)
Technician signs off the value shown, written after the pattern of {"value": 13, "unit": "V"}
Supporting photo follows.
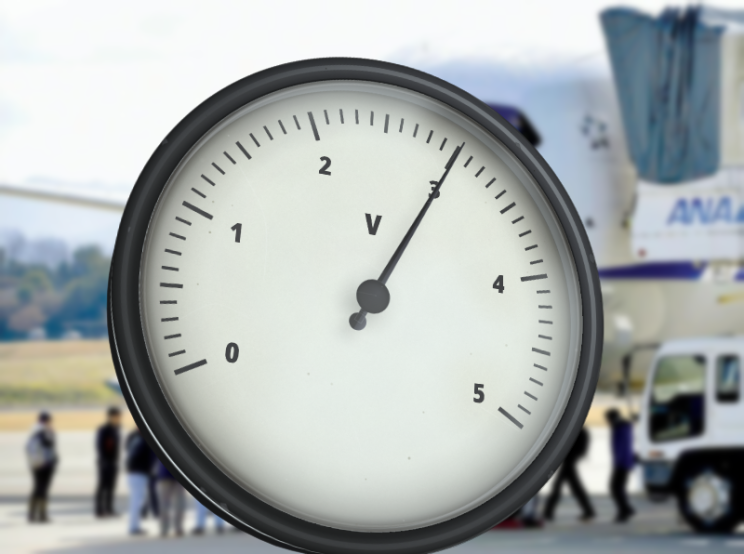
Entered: {"value": 3, "unit": "V"}
